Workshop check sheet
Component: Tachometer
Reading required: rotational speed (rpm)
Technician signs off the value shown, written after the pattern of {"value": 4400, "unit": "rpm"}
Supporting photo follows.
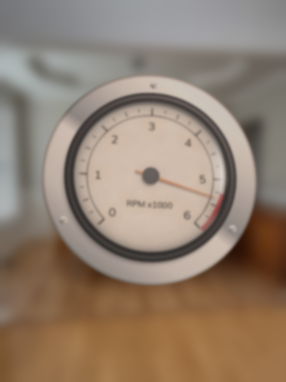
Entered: {"value": 5375, "unit": "rpm"}
